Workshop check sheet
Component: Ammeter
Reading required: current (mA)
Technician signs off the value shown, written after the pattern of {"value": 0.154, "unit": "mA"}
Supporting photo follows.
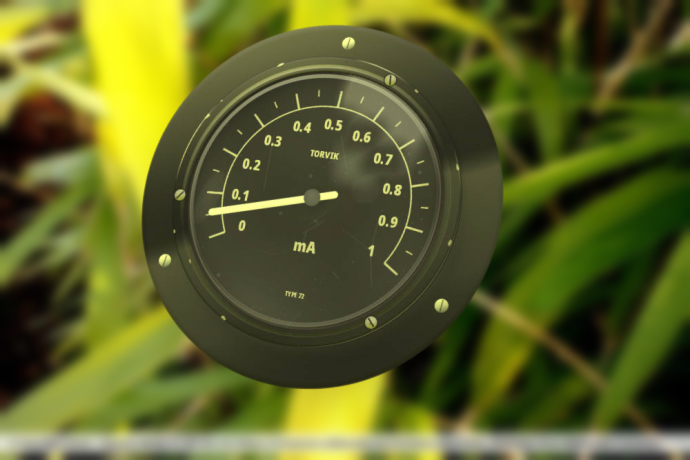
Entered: {"value": 0.05, "unit": "mA"}
